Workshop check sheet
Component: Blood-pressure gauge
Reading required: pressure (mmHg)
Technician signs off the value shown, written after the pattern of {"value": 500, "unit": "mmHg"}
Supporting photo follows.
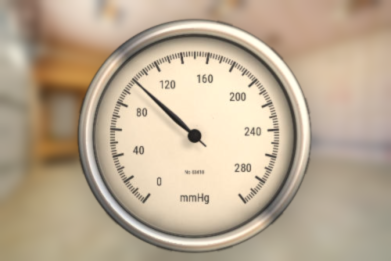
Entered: {"value": 100, "unit": "mmHg"}
